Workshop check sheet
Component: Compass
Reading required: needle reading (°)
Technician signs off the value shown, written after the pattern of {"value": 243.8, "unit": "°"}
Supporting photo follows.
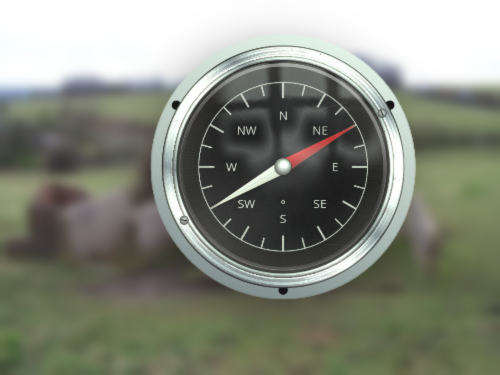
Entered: {"value": 60, "unit": "°"}
